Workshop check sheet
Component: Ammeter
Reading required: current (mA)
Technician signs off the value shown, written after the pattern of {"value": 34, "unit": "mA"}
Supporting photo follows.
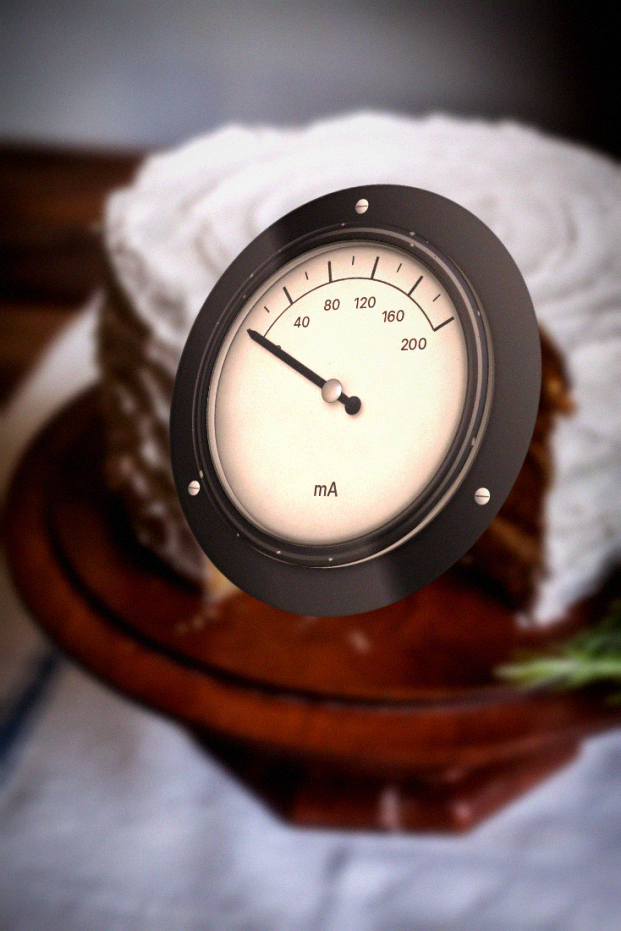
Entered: {"value": 0, "unit": "mA"}
